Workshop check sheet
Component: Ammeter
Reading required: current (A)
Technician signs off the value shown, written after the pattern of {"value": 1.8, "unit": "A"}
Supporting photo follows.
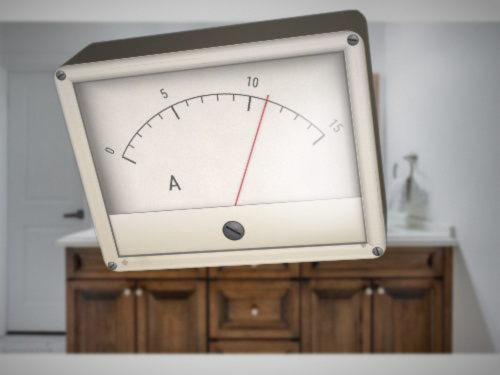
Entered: {"value": 11, "unit": "A"}
